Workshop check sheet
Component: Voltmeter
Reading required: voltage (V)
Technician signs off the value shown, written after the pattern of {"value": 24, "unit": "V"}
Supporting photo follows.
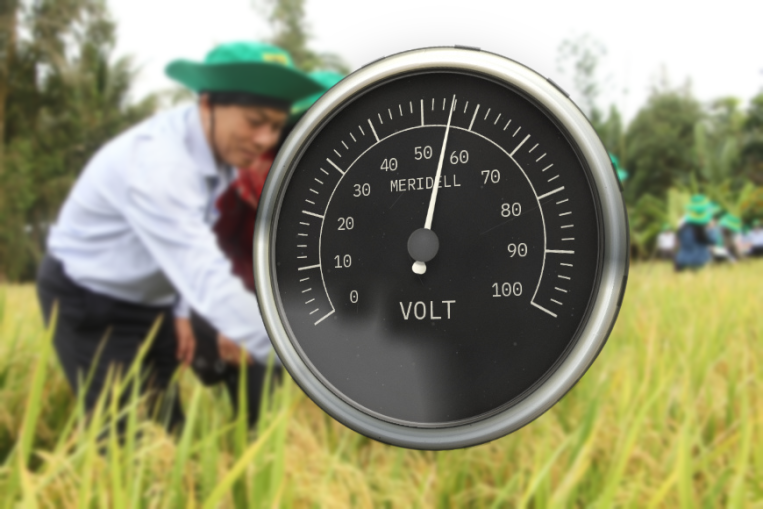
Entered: {"value": 56, "unit": "V"}
